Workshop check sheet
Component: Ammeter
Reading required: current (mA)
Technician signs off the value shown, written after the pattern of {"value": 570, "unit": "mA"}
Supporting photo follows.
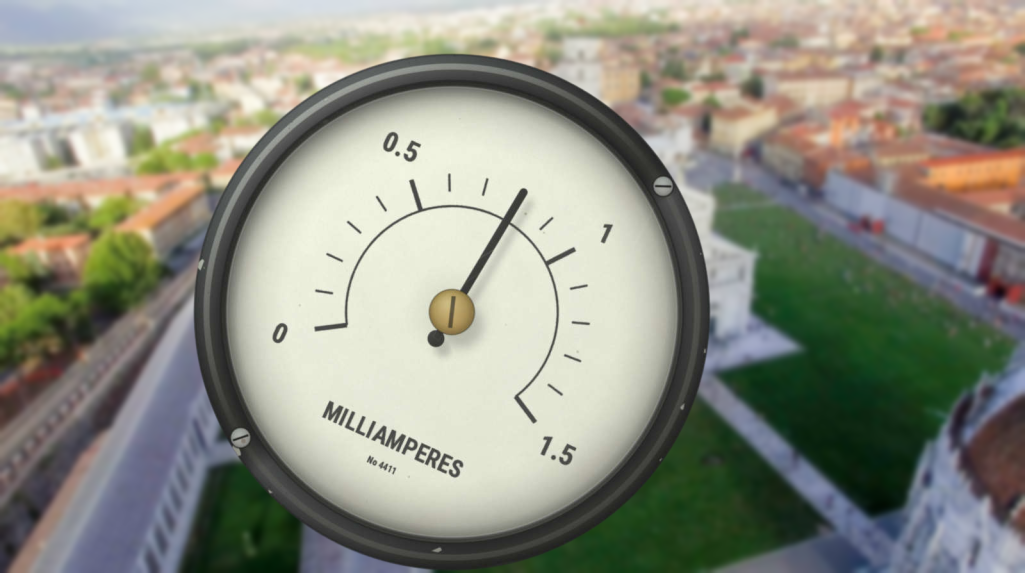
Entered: {"value": 0.8, "unit": "mA"}
